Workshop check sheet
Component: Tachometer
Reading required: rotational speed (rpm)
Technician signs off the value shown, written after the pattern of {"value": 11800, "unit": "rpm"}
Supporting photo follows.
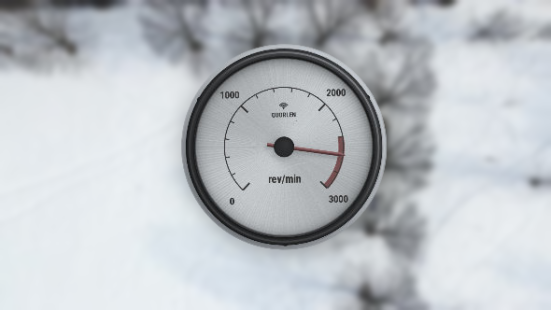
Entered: {"value": 2600, "unit": "rpm"}
